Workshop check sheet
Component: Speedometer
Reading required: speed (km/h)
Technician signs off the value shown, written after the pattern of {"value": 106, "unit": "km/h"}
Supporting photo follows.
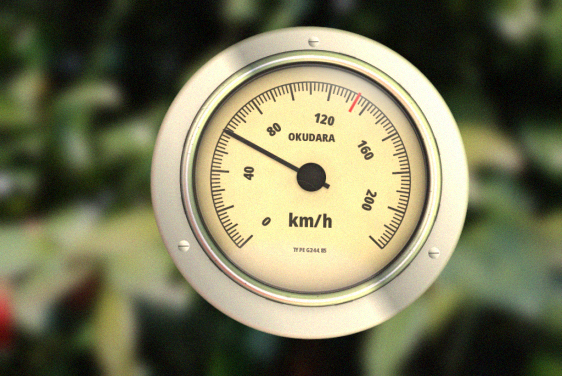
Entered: {"value": 60, "unit": "km/h"}
